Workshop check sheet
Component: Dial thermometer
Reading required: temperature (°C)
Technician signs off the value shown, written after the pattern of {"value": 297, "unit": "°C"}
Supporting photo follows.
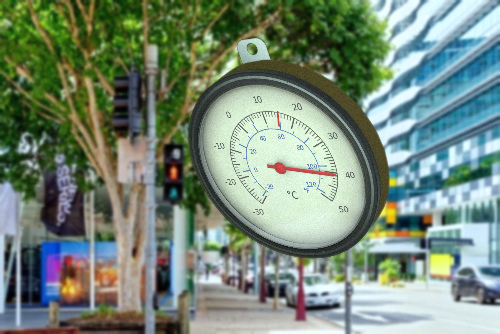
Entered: {"value": 40, "unit": "°C"}
